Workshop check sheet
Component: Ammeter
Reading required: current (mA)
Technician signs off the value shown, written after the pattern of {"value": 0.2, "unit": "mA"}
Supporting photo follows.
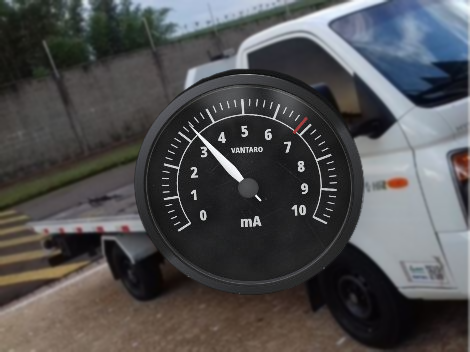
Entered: {"value": 3.4, "unit": "mA"}
